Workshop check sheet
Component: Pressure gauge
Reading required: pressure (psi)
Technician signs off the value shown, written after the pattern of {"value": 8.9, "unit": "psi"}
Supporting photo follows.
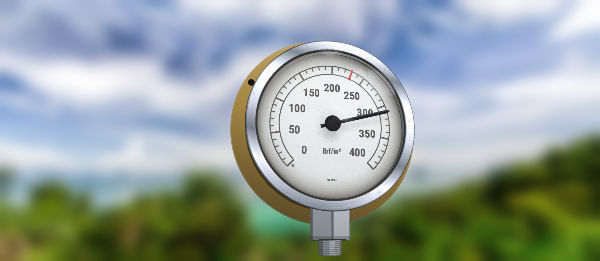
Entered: {"value": 310, "unit": "psi"}
